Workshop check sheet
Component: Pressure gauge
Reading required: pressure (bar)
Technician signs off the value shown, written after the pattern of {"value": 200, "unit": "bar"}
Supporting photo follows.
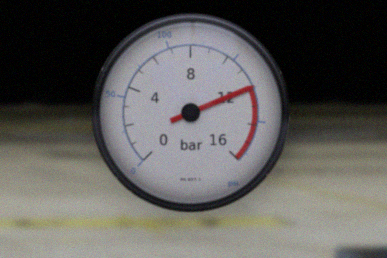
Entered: {"value": 12, "unit": "bar"}
